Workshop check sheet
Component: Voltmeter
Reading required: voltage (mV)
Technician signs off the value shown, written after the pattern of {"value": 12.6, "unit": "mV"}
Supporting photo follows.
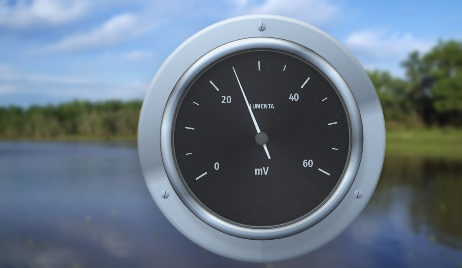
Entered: {"value": 25, "unit": "mV"}
